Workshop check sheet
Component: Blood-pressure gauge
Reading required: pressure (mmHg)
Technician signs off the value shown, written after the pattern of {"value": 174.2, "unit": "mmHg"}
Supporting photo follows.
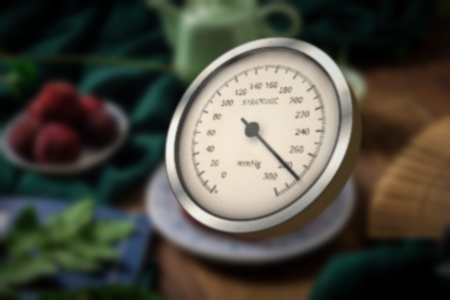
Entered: {"value": 280, "unit": "mmHg"}
